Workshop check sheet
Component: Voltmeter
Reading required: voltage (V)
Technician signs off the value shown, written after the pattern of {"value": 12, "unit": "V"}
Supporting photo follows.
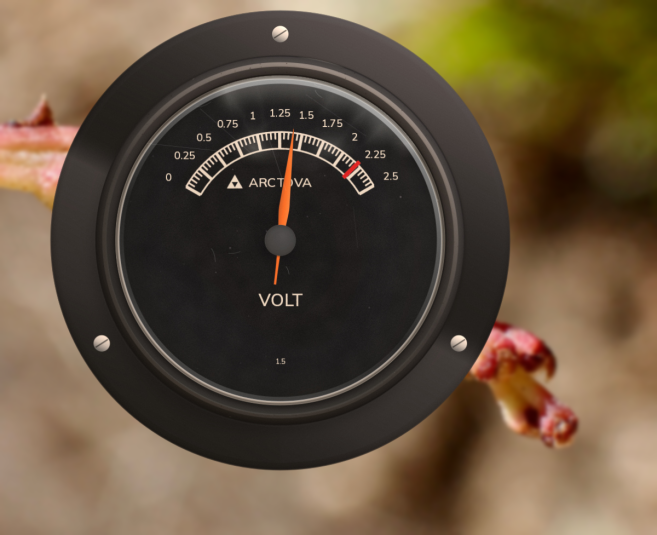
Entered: {"value": 1.4, "unit": "V"}
